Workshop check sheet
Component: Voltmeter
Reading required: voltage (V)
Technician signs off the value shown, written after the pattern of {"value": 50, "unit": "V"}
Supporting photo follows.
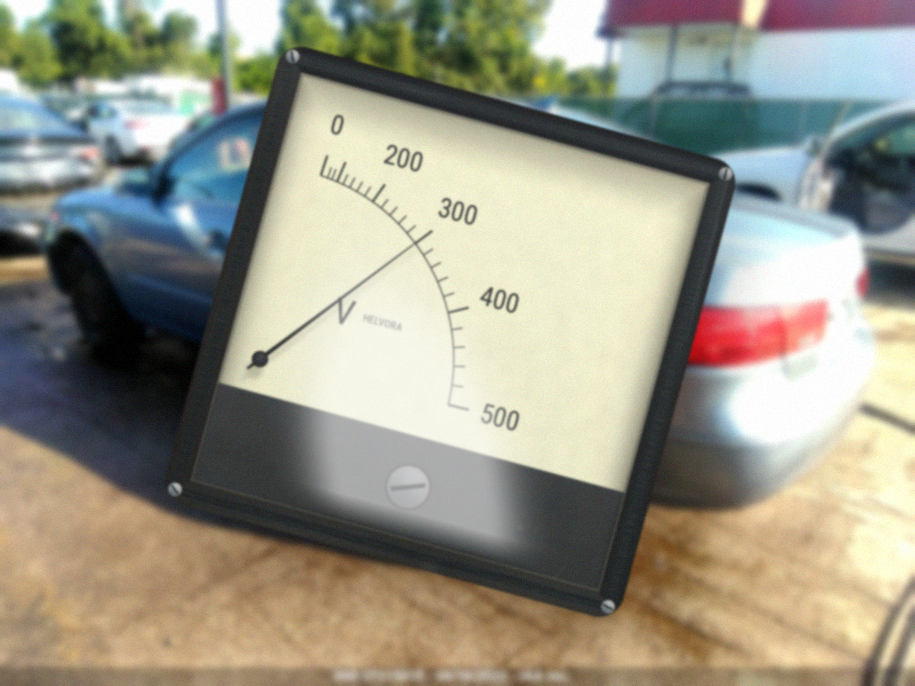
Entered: {"value": 300, "unit": "V"}
